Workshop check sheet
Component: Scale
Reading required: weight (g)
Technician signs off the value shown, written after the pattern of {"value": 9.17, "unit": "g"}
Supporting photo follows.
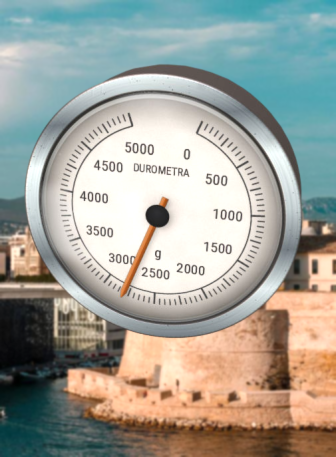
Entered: {"value": 2800, "unit": "g"}
